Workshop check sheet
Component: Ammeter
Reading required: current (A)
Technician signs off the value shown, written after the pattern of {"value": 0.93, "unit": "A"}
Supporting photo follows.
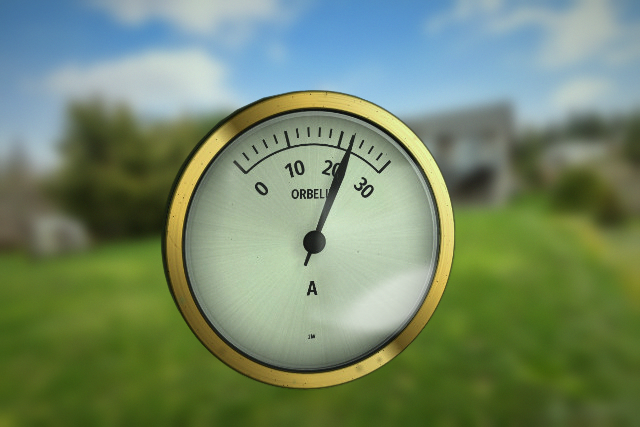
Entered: {"value": 22, "unit": "A"}
